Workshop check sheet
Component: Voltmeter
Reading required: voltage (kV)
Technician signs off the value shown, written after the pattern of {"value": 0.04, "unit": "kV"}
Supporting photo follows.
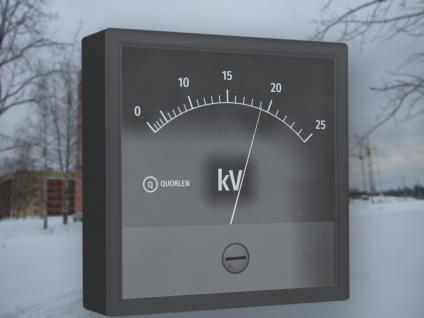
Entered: {"value": 19, "unit": "kV"}
